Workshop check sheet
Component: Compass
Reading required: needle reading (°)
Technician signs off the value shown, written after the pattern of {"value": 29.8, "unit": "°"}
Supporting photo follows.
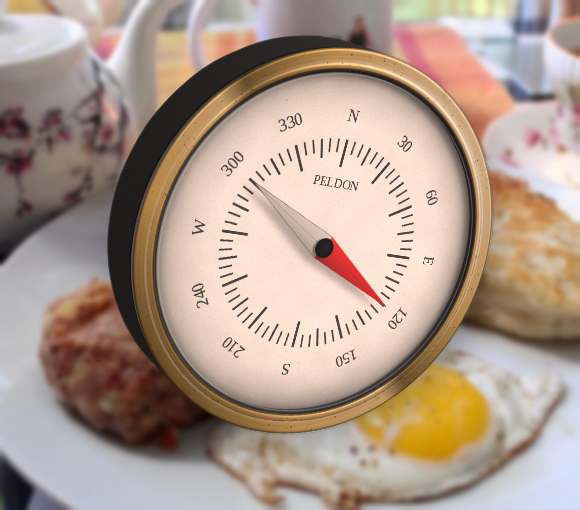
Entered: {"value": 120, "unit": "°"}
